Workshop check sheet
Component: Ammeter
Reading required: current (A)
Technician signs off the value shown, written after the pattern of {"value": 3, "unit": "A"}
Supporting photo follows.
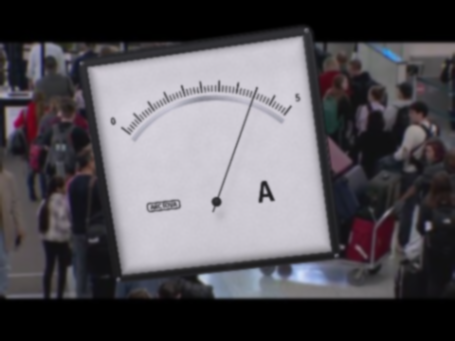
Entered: {"value": 4, "unit": "A"}
